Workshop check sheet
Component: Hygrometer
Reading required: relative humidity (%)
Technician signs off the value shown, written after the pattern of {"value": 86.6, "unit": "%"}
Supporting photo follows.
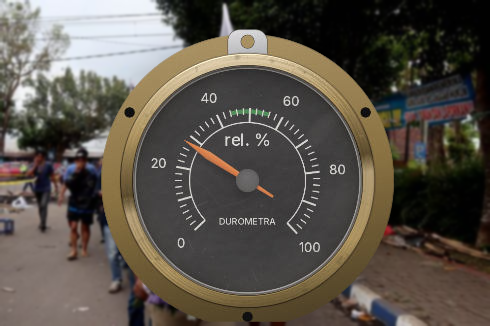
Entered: {"value": 28, "unit": "%"}
